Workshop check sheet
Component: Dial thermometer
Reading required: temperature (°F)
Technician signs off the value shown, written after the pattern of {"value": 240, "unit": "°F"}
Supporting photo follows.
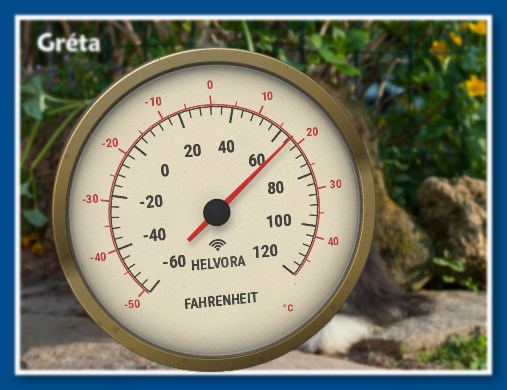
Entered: {"value": 64, "unit": "°F"}
